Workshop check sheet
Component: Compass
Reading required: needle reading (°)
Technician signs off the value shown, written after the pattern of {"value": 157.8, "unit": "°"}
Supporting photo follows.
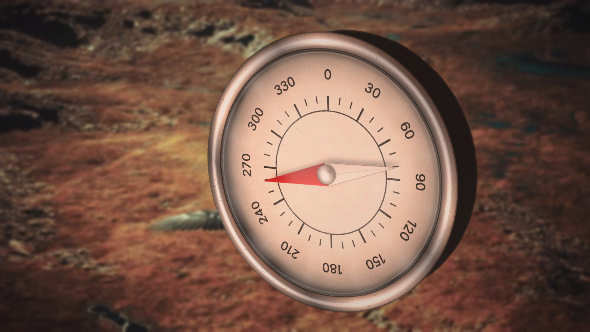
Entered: {"value": 260, "unit": "°"}
